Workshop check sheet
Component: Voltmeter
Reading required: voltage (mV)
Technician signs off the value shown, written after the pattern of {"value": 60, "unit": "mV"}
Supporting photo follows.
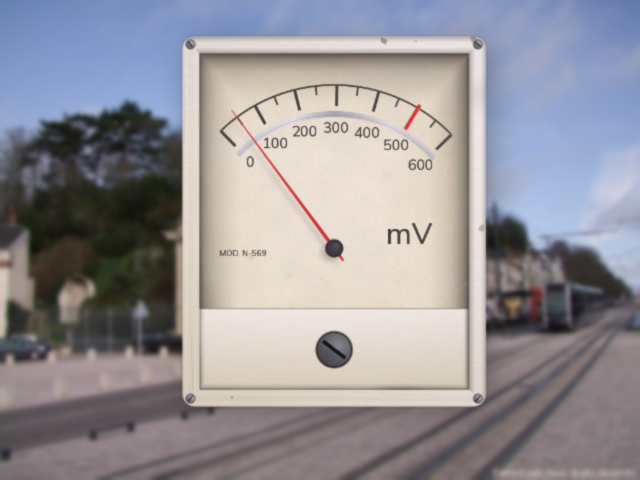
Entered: {"value": 50, "unit": "mV"}
